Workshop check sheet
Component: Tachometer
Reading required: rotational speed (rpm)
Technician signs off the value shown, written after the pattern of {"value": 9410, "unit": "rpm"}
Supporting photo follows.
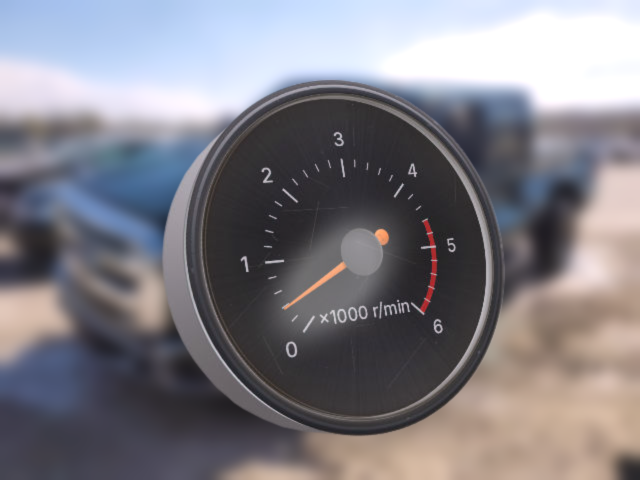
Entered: {"value": 400, "unit": "rpm"}
